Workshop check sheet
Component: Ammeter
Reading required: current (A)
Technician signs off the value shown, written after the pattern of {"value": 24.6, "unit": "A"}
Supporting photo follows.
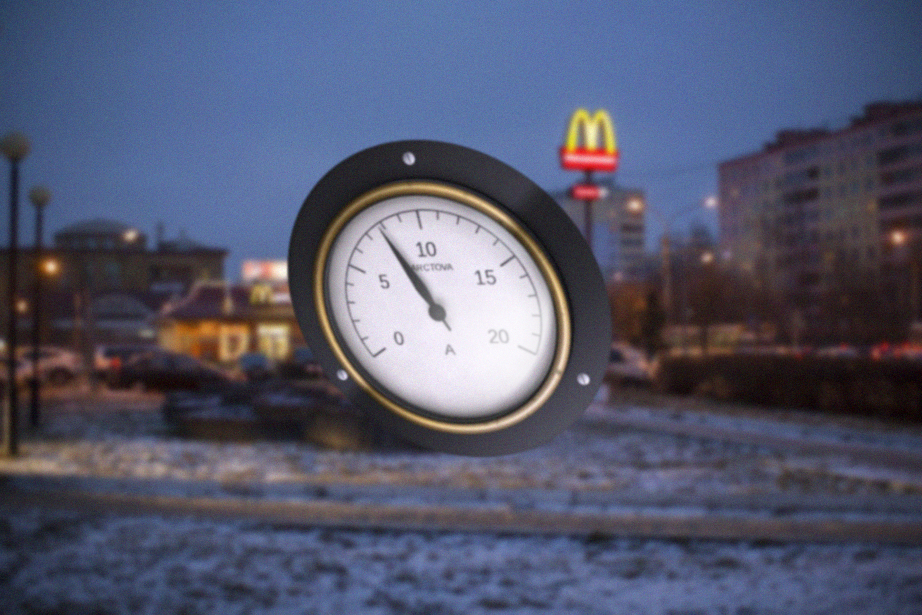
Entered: {"value": 8, "unit": "A"}
